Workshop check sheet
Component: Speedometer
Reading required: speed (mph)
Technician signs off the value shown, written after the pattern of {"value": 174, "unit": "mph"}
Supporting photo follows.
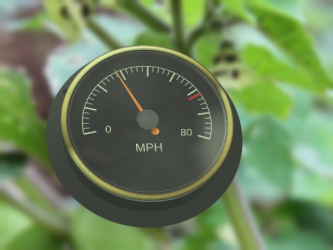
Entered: {"value": 28, "unit": "mph"}
